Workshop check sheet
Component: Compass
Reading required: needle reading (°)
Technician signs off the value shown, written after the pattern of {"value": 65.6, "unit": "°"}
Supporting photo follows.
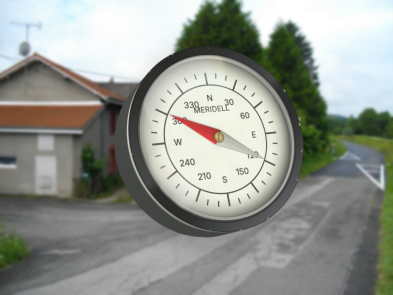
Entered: {"value": 300, "unit": "°"}
